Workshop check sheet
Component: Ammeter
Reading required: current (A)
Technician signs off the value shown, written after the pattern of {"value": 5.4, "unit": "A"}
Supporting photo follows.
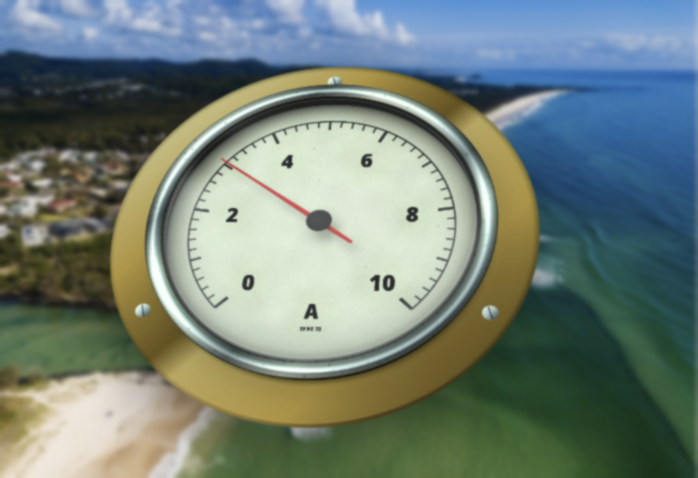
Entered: {"value": 3, "unit": "A"}
